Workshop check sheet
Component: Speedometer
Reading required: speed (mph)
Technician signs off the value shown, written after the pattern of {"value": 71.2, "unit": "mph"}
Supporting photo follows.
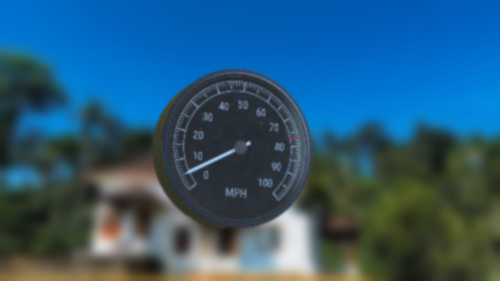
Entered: {"value": 5, "unit": "mph"}
